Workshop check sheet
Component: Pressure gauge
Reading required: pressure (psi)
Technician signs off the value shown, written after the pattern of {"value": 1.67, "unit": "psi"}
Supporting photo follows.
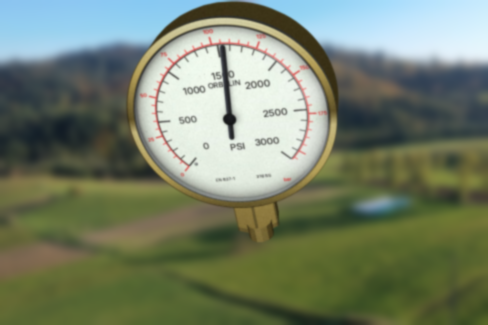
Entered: {"value": 1550, "unit": "psi"}
